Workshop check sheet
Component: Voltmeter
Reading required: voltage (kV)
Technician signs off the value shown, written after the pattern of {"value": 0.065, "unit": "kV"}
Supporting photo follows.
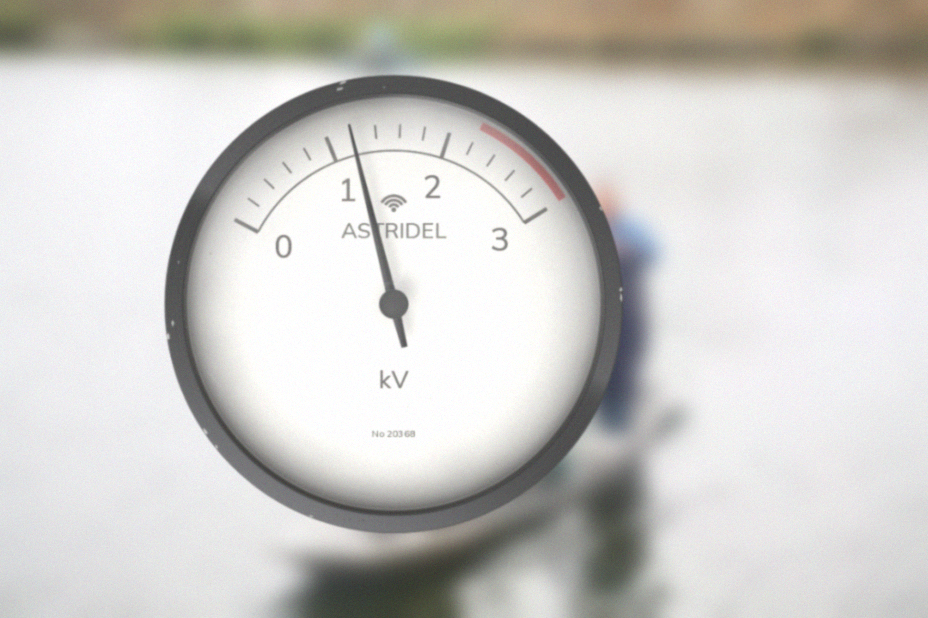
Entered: {"value": 1.2, "unit": "kV"}
